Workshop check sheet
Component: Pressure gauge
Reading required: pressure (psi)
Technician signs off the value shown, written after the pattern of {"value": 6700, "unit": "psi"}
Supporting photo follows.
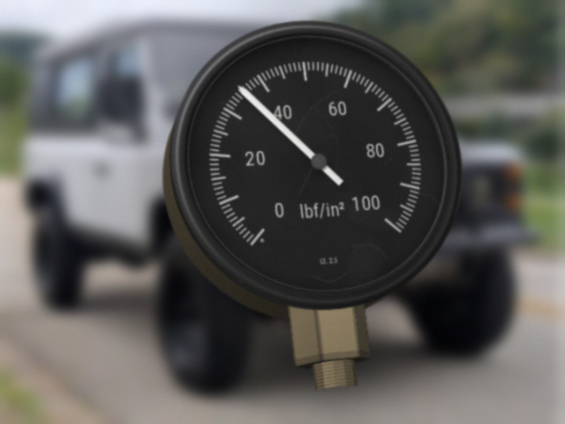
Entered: {"value": 35, "unit": "psi"}
